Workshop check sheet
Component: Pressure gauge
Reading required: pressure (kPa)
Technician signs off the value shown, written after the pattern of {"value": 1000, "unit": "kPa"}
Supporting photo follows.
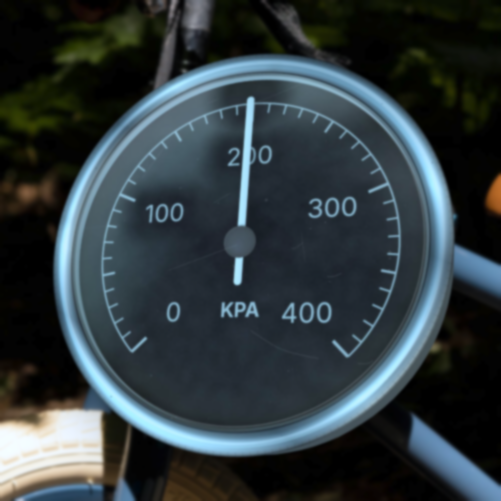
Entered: {"value": 200, "unit": "kPa"}
